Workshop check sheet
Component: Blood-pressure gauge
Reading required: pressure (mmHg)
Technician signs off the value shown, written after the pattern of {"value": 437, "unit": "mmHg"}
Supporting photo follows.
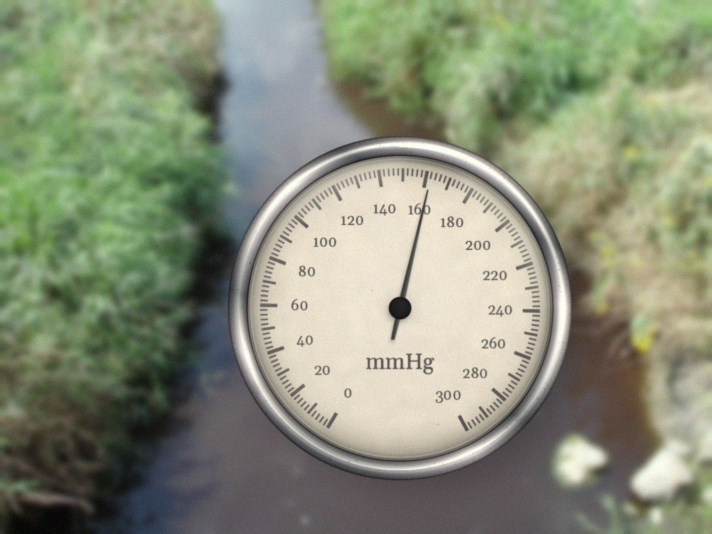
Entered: {"value": 162, "unit": "mmHg"}
